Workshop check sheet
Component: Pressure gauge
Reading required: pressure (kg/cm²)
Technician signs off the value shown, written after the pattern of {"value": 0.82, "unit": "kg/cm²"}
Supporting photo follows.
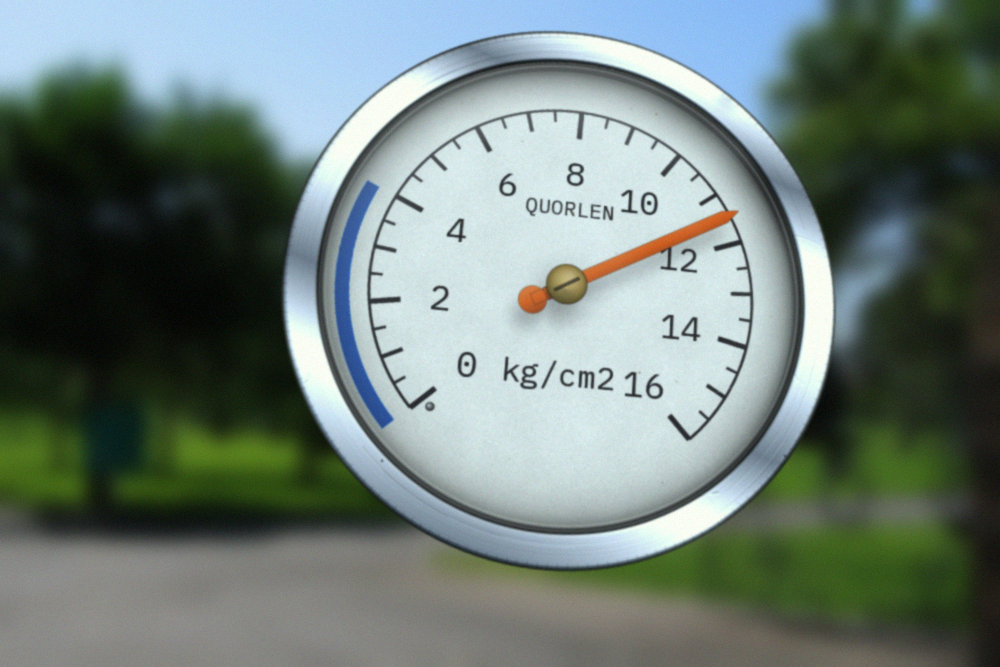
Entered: {"value": 11.5, "unit": "kg/cm²"}
